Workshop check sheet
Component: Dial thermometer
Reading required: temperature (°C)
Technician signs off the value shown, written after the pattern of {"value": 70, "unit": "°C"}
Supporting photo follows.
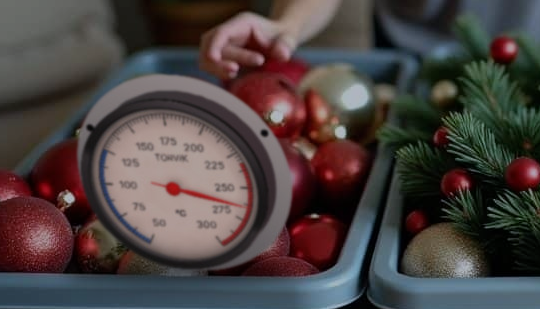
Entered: {"value": 262.5, "unit": "°C"}
